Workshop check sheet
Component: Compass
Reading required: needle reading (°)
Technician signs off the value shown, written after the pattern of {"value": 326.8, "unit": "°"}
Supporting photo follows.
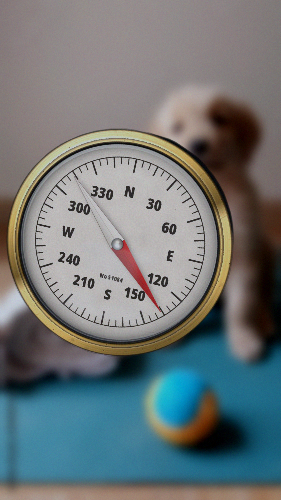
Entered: {"value": 135, "unit": "°"}
